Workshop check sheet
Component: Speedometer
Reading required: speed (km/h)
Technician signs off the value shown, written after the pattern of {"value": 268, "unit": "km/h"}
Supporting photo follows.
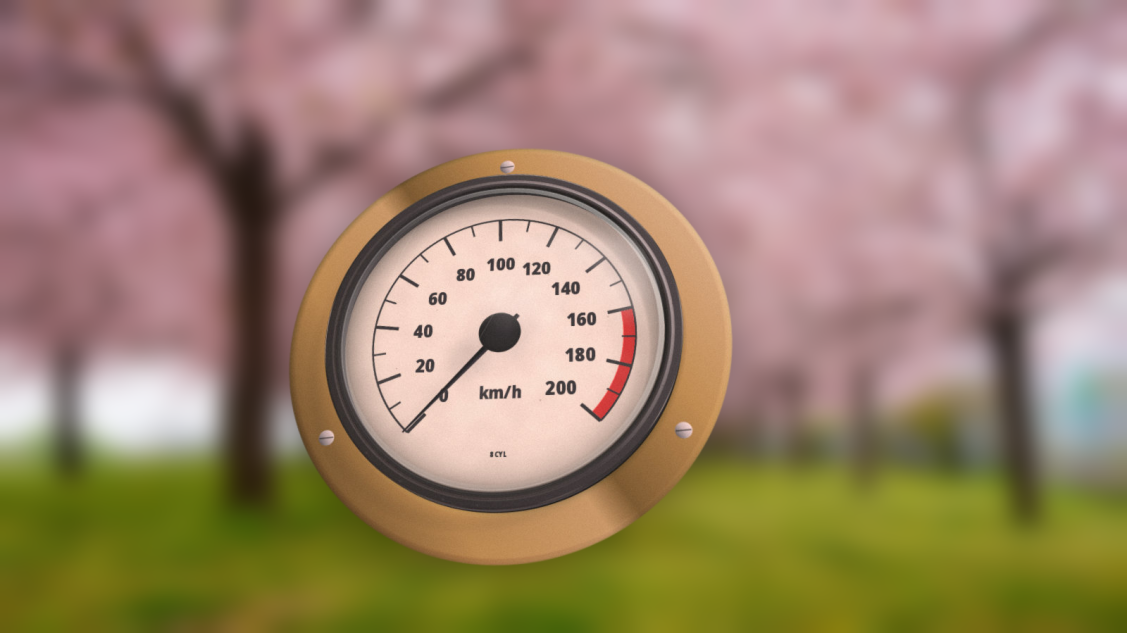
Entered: {"value": 0, "unit": "km/h"}
